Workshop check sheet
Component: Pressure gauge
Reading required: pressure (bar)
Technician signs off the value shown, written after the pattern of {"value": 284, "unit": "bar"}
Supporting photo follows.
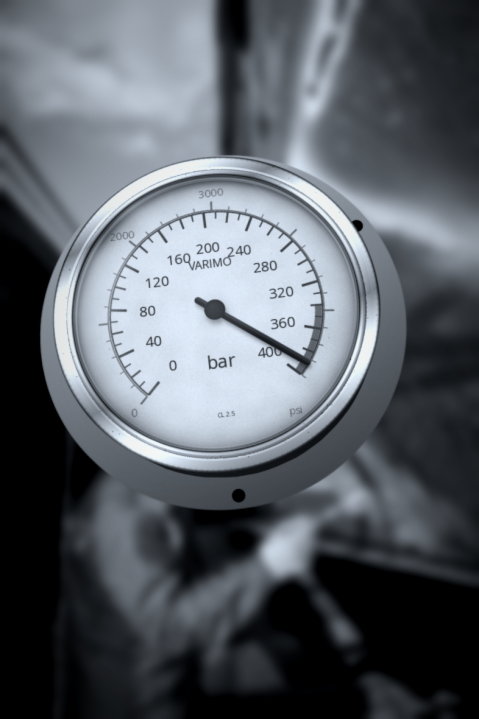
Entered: {"value": 390, "unit": "bar"}
